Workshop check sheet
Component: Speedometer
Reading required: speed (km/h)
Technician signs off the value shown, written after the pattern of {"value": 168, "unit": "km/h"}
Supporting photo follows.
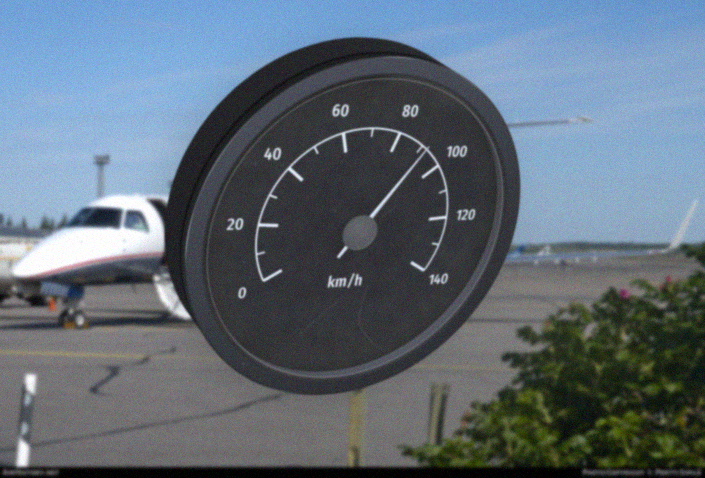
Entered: {"value": 90, "unit": "km/h"}
